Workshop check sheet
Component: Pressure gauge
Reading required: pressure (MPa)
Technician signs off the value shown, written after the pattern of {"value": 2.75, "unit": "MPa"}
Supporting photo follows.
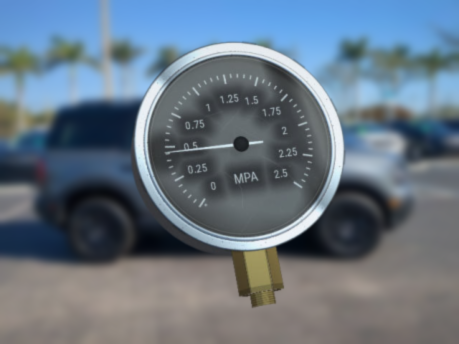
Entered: {"value": 0.45, "unit": "MPa"}
